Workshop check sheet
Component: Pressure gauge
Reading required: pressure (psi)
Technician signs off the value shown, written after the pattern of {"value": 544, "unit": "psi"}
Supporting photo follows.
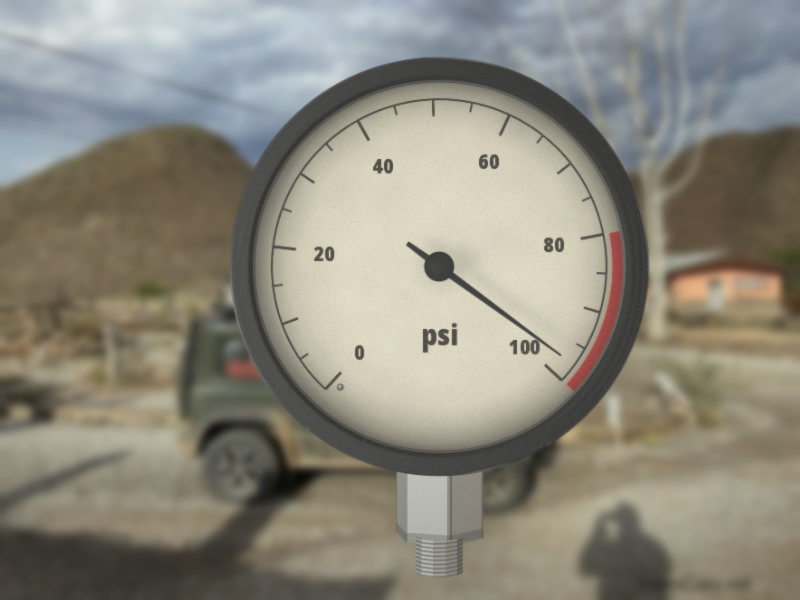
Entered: {"value": 97.5, "unit": "psi"}
